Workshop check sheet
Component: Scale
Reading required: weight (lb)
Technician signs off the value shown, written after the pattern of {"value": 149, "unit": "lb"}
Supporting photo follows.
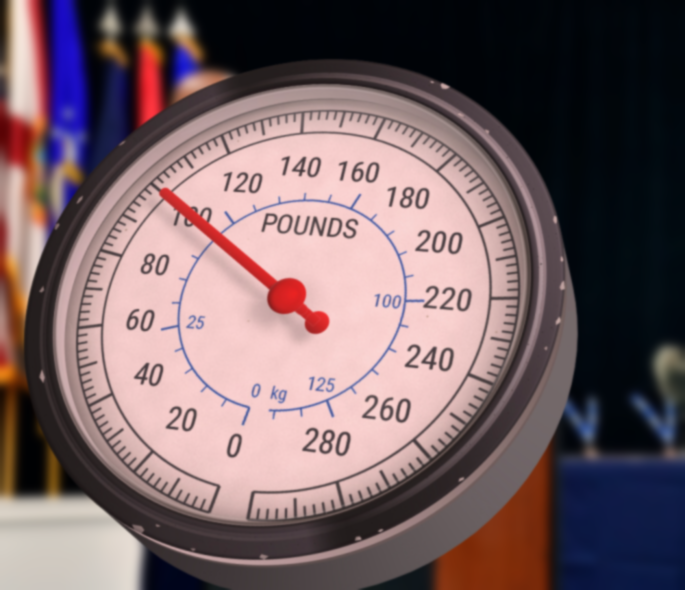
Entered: {"value": 100, "unit": "lb"}
